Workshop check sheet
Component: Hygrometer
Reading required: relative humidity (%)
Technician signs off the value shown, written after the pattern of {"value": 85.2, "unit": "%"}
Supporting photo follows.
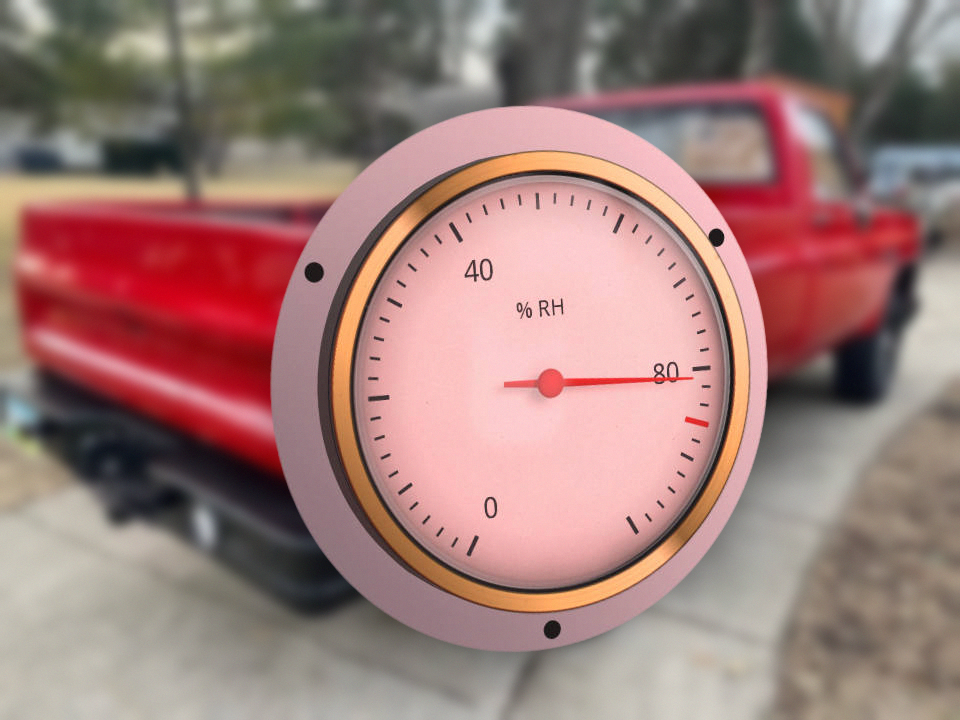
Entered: {"value": 81, "unit": "%"}
